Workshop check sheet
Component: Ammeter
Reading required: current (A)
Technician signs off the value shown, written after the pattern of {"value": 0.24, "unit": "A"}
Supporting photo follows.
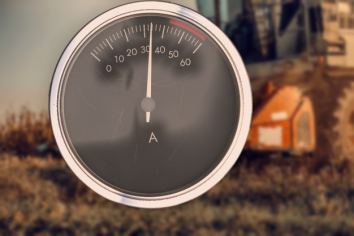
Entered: {"value": 34, "unit": "A"}
